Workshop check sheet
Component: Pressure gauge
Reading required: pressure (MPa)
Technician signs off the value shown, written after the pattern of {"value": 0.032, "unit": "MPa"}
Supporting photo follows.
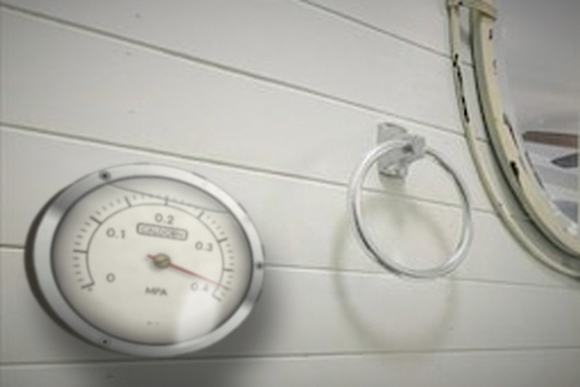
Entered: {"value": 0.38, "unit": "MPa"}
